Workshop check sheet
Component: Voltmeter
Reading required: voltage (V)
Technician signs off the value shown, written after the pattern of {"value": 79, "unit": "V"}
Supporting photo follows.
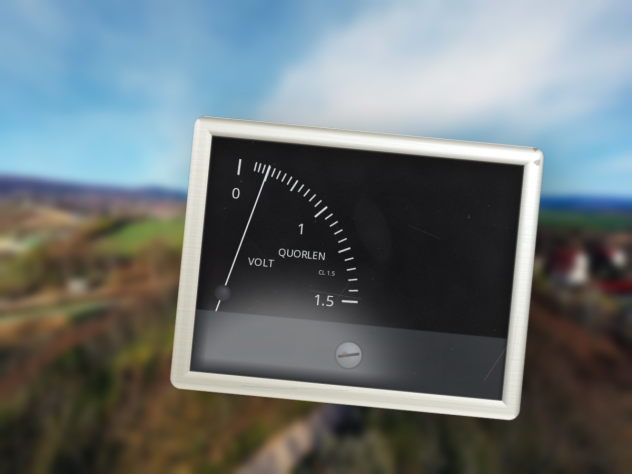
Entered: {"value": 0.5, "unit": "V"}
